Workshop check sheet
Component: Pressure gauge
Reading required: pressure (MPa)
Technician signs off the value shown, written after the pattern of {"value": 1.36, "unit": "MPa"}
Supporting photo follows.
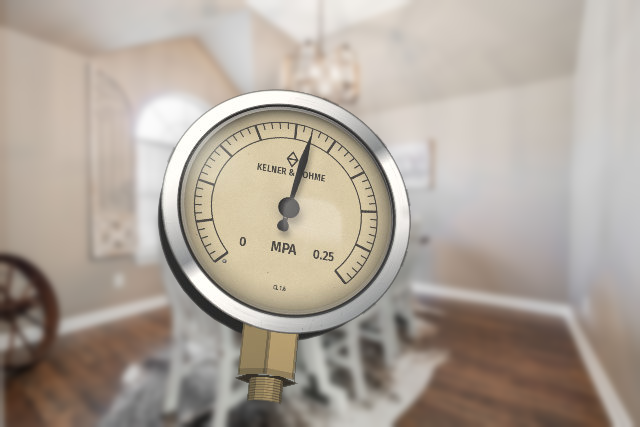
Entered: {"value": 0.135, "unit": "MPa"}
